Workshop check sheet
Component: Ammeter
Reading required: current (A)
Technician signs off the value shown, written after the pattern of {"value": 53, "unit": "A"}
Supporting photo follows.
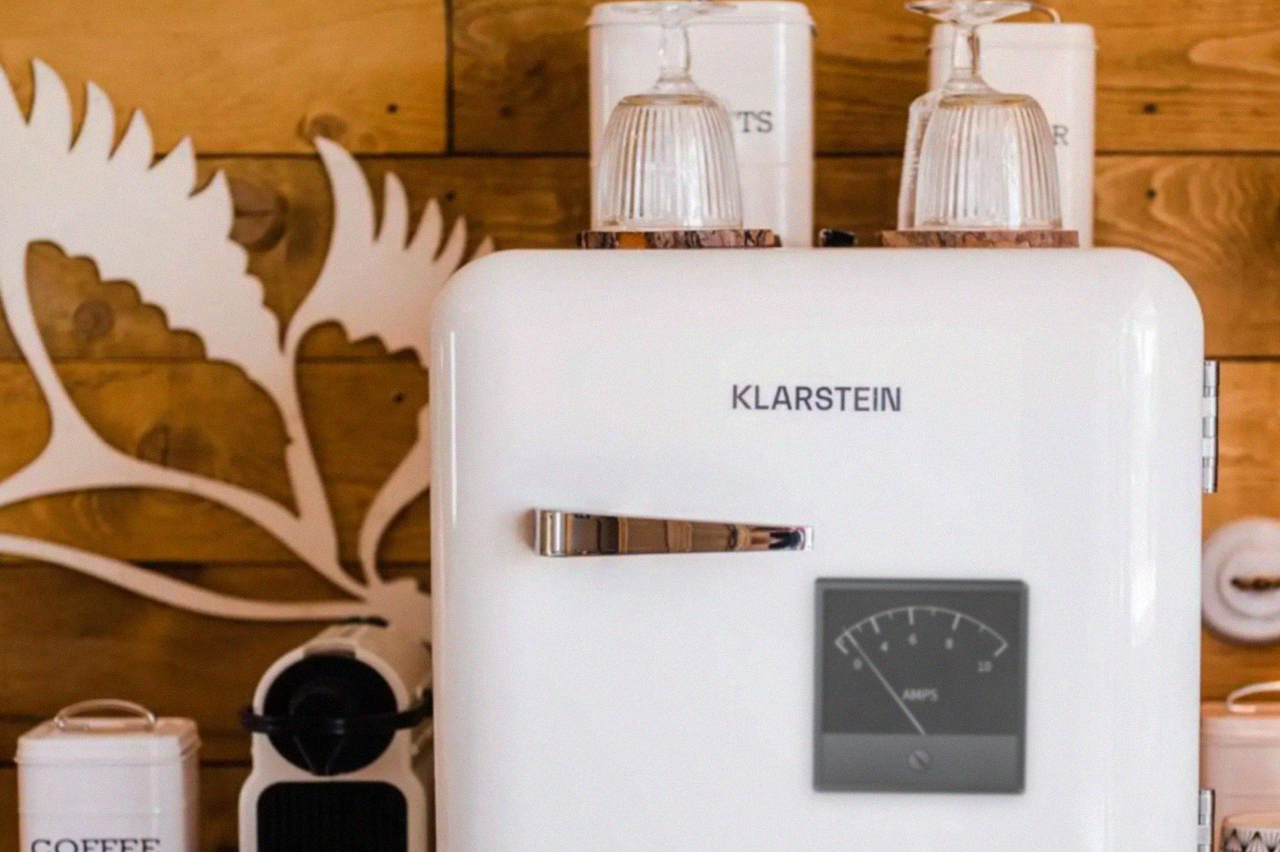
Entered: {"value": 2, "unit": "A"}
